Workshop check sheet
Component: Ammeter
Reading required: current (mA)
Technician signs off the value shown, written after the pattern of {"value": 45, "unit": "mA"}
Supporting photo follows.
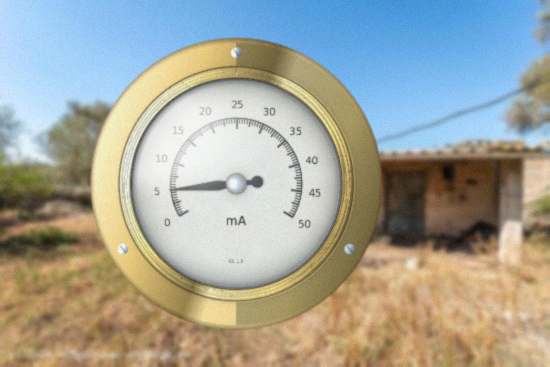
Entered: {"value": 5, "unit": "mA"}
